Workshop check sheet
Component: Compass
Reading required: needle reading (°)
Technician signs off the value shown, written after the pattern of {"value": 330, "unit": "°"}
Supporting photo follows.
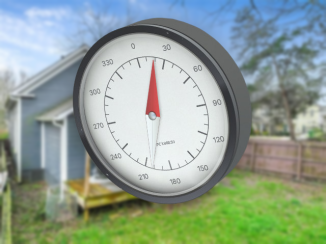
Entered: {"value": 20, "unit": "°"}
